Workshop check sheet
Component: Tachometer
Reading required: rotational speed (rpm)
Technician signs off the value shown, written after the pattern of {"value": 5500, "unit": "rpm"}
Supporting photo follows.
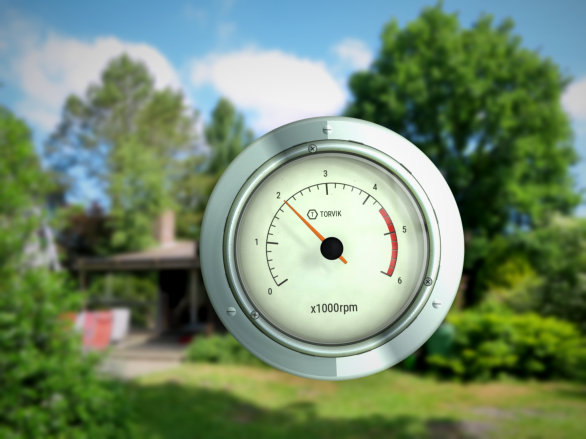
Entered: {"value": 2000, "unit": "rpm"}
